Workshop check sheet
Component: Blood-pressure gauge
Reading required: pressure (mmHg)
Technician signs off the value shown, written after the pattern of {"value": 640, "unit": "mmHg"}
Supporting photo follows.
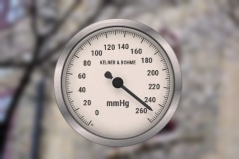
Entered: {"value": 250, "unit": "mmHg"}
